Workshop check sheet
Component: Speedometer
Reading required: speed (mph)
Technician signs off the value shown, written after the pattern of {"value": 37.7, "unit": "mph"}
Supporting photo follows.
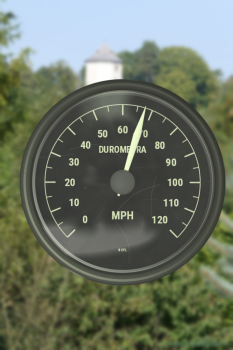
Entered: {"value": 67.5, "unit": "mph"}
